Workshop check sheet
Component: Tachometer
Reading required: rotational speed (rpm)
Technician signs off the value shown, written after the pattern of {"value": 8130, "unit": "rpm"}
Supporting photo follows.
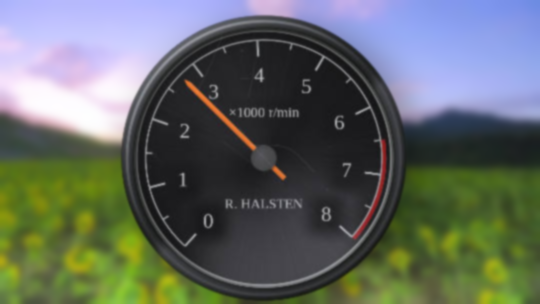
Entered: {"value": 2750, "unit": "rpm"}
